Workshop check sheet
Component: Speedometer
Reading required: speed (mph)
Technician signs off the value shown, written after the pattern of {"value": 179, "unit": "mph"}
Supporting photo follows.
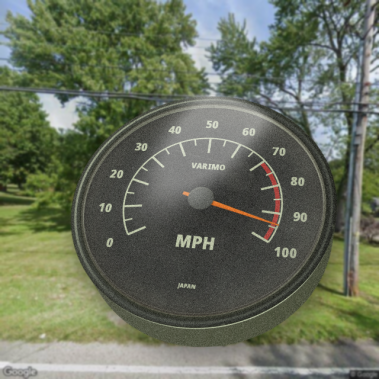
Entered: {"value": 95, "unit": "mph"}
